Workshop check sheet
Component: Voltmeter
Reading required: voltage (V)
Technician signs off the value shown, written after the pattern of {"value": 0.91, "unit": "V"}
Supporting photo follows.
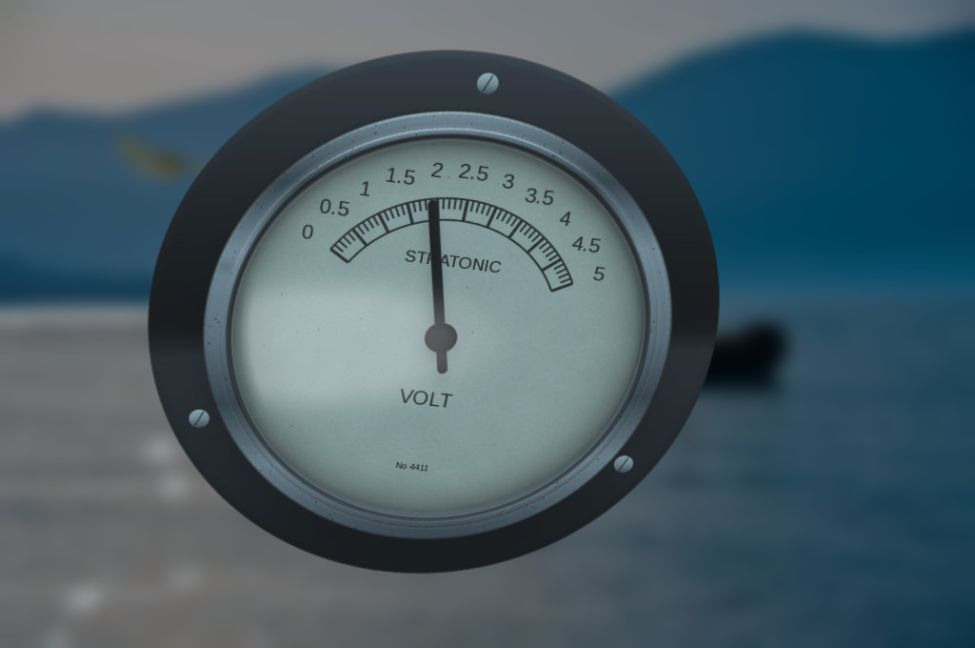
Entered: {"value": 1.9, "unit": "V"}
